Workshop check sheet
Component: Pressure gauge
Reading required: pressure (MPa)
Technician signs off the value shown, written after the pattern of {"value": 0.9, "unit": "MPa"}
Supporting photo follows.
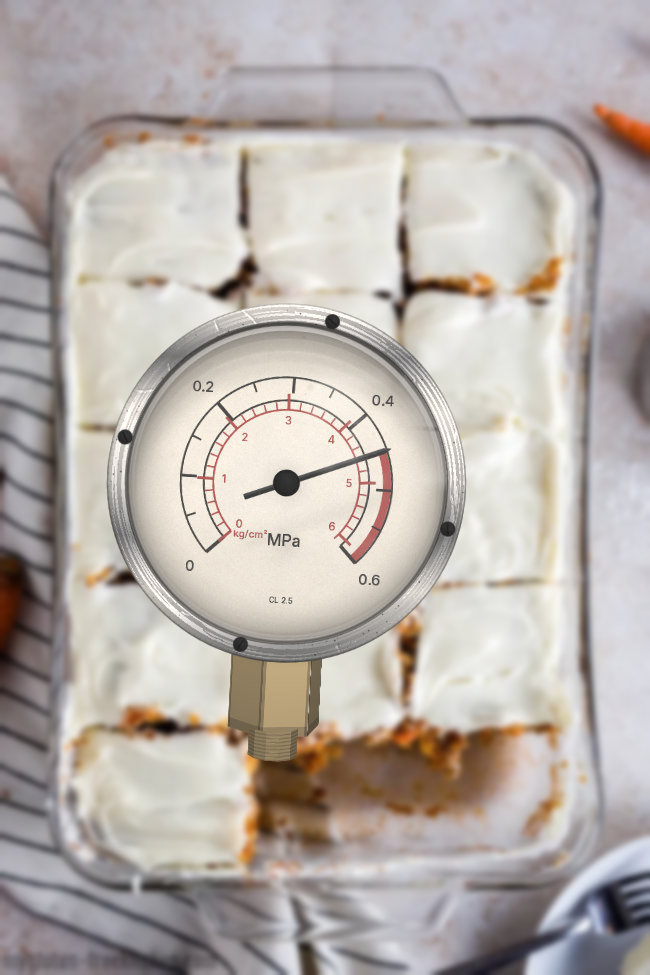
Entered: {"value": 0.45, "unit": "MPa"}
